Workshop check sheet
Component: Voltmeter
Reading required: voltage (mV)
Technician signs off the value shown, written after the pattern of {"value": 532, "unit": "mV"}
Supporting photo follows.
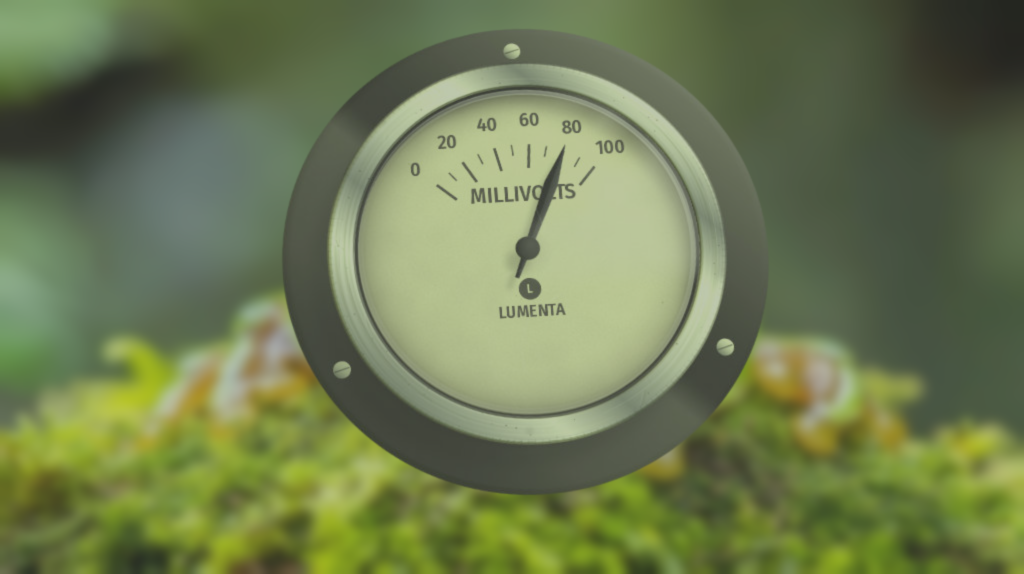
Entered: {"value": 80, "unit": "mV"}
